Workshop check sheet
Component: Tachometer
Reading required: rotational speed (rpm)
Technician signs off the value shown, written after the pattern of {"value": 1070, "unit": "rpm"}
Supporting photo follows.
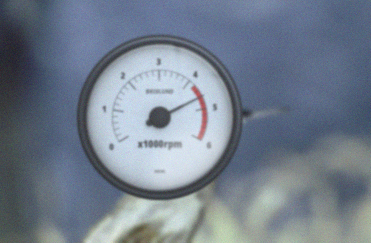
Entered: {"value": 4600, "unit": "rpm"}
